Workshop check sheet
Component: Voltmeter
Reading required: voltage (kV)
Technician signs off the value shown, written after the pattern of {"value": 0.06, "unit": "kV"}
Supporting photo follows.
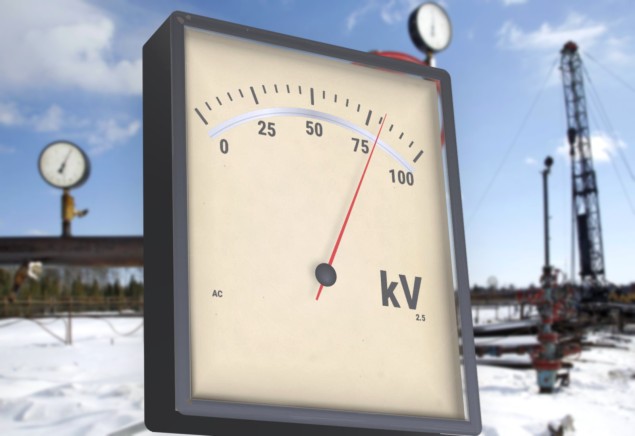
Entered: {"value": 80, "unit": "kV"}
